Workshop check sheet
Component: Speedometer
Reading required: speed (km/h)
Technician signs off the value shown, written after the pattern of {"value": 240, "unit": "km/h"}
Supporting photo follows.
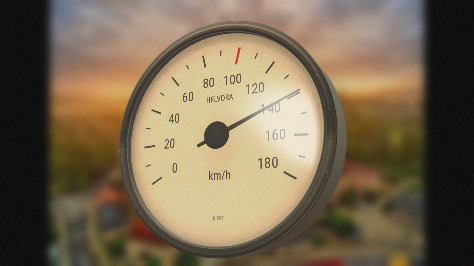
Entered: {"value": 140, "unit": "km/h"}
